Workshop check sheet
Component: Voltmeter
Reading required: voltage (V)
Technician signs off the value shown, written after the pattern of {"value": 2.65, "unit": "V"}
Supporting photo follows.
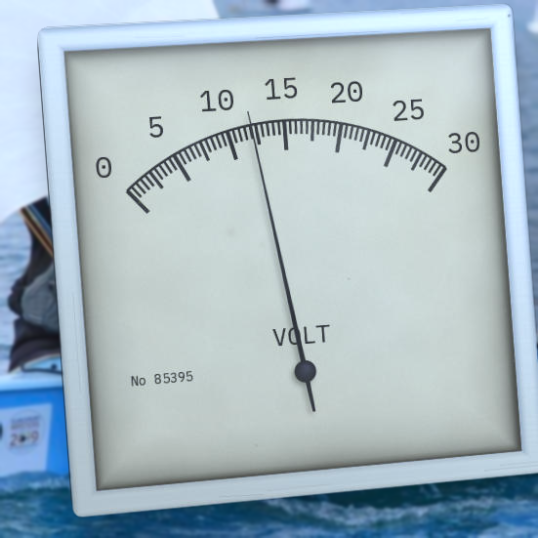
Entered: {"value": 12, "unit": "V"}
